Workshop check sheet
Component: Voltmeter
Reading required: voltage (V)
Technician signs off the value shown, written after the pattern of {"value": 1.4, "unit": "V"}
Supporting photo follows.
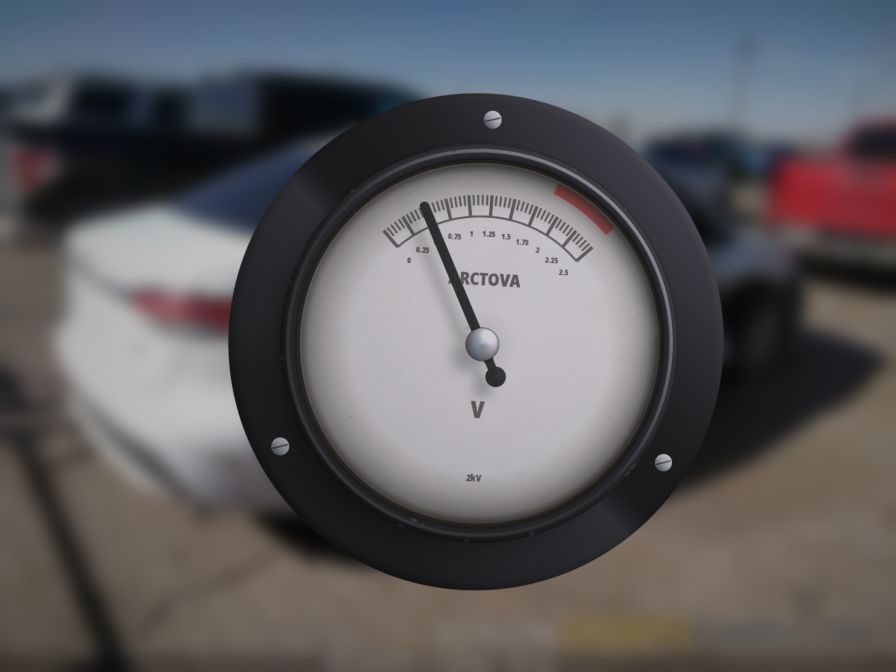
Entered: {"value": 0.5, "unit": "V"}
